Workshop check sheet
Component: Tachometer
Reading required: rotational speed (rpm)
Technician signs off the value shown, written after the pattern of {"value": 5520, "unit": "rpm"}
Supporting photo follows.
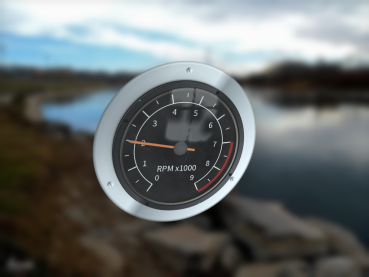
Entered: {"value": 2000, "unit": "rpm"}
